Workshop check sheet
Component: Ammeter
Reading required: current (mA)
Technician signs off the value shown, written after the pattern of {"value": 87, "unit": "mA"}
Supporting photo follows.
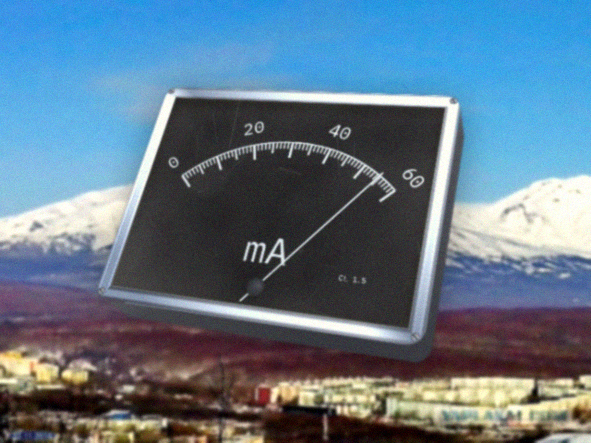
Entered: {"value": 55, "unit": "mA"}
